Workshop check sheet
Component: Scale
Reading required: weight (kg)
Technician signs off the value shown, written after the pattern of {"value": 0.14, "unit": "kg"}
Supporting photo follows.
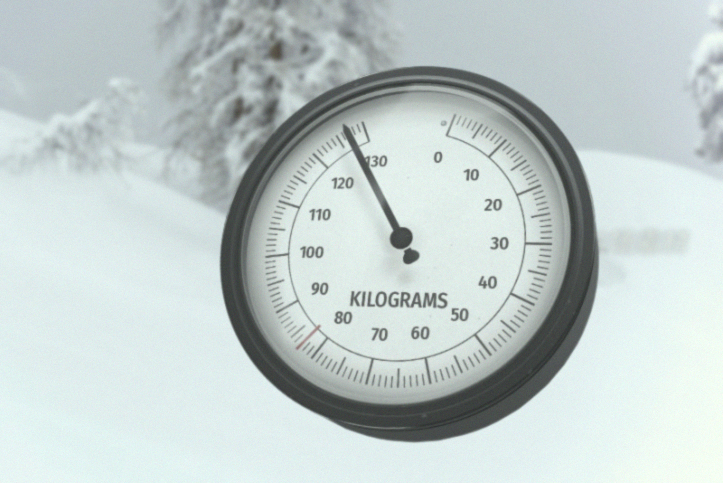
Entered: {"value": 127, "unit": "kg"}
